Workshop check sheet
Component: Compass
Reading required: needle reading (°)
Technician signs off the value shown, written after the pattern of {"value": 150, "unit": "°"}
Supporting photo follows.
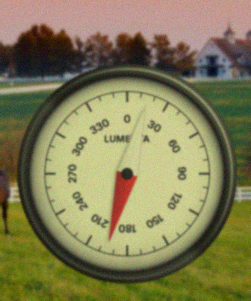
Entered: {"value": 195, "unit": "°"}
